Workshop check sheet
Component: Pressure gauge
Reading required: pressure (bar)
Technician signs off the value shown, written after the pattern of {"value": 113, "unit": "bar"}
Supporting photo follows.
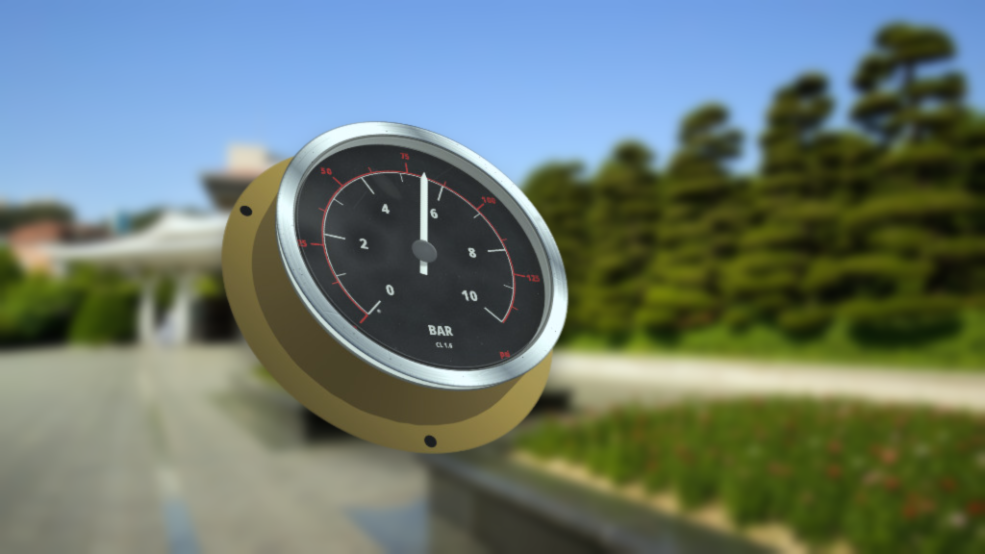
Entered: {"value": 5.5, "unit": "bar"}
